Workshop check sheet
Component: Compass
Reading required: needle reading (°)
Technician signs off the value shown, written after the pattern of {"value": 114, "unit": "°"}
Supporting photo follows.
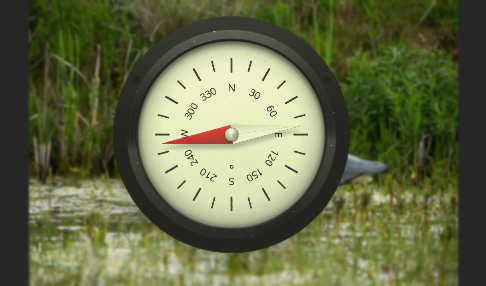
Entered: {"value": 262.5, "unit": "°"}
